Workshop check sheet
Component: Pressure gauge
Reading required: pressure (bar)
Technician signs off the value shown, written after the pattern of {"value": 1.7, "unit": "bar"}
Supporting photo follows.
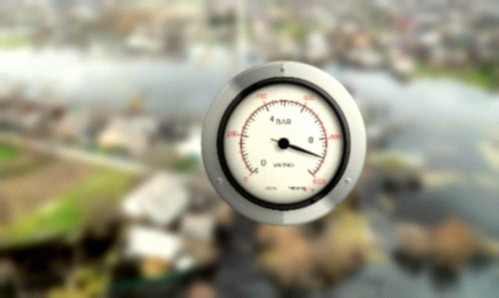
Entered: {"value": 9, "unit": "bar"}
